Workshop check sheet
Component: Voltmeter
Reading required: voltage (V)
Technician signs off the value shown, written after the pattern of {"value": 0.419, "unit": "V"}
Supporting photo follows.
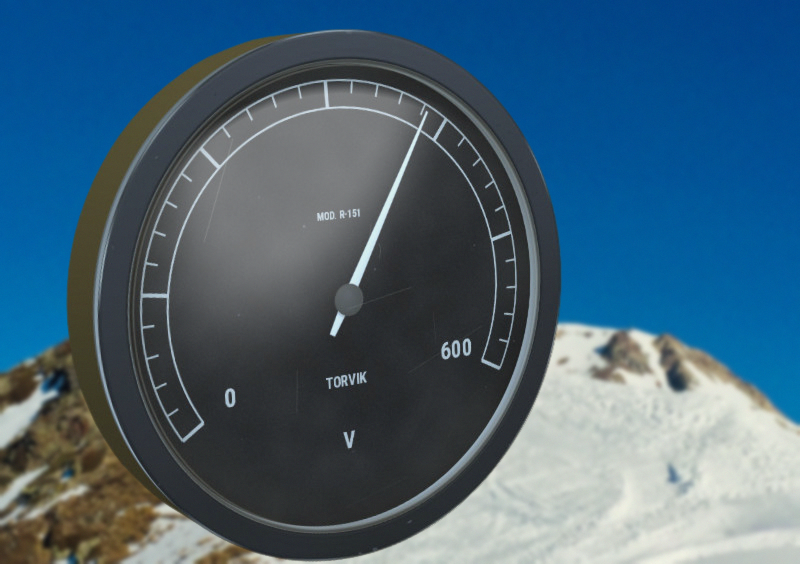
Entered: {"value": 380, "unit": "V"}
